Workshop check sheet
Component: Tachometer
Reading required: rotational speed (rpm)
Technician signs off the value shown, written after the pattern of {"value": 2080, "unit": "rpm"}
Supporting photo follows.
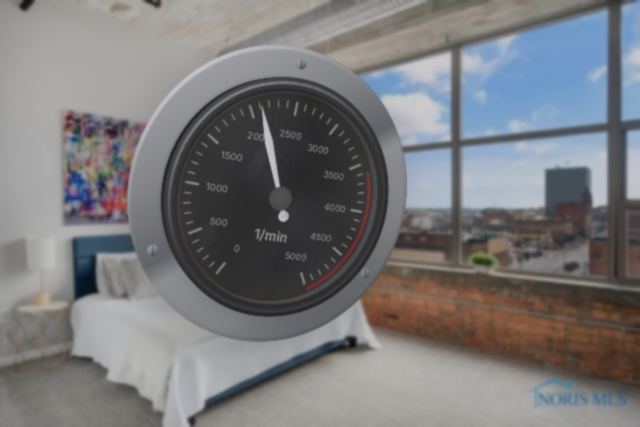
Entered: {"value": 2100, "unit": "rpm"}
